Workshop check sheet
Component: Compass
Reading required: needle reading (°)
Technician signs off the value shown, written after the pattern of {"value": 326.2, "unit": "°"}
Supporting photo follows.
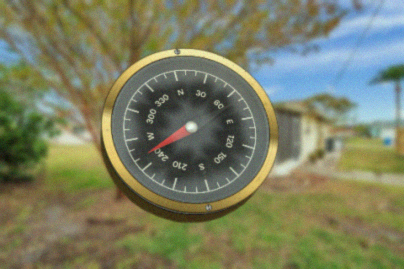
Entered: {"value": 250, "unit": "°"}
